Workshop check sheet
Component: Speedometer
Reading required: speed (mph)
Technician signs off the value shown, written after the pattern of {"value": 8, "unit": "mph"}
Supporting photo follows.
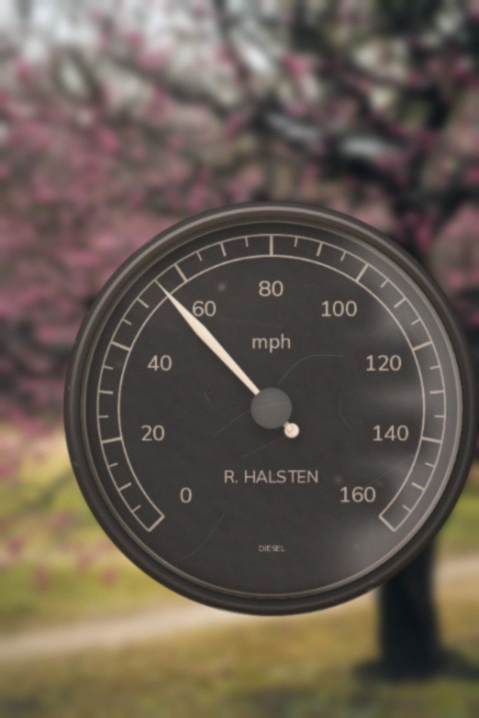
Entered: {"value": 55, "unit": "mph"}
